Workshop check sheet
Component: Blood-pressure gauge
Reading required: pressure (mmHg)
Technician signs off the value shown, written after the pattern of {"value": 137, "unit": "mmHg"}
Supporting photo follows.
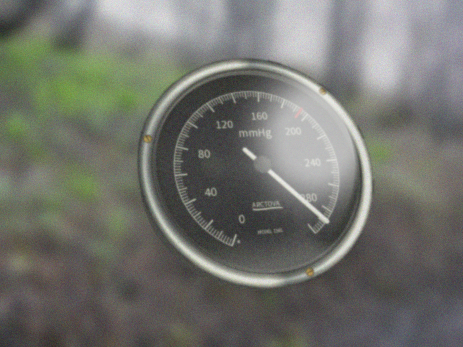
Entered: {"value": 290, "unit": "mmHg"}
